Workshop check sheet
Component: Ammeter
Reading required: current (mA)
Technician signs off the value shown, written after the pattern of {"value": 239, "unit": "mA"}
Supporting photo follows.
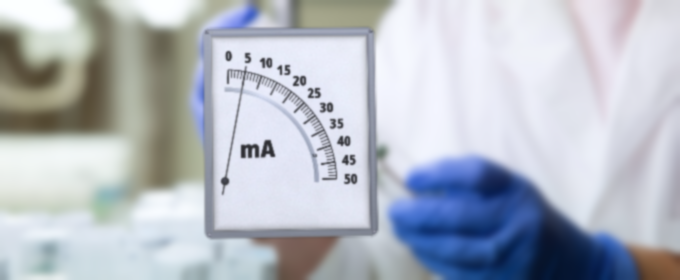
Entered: {"value": 5, "unit": "mA"}
